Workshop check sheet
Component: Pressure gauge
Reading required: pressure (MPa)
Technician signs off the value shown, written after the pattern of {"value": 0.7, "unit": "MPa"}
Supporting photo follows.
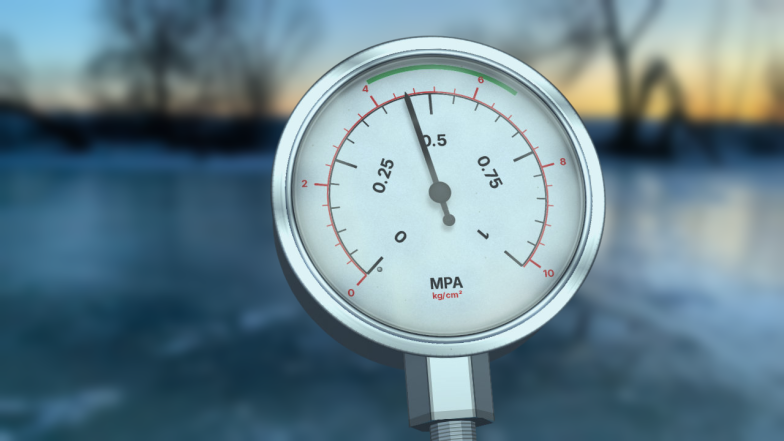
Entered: {"value": 0.45, "unit": "MPa"}
